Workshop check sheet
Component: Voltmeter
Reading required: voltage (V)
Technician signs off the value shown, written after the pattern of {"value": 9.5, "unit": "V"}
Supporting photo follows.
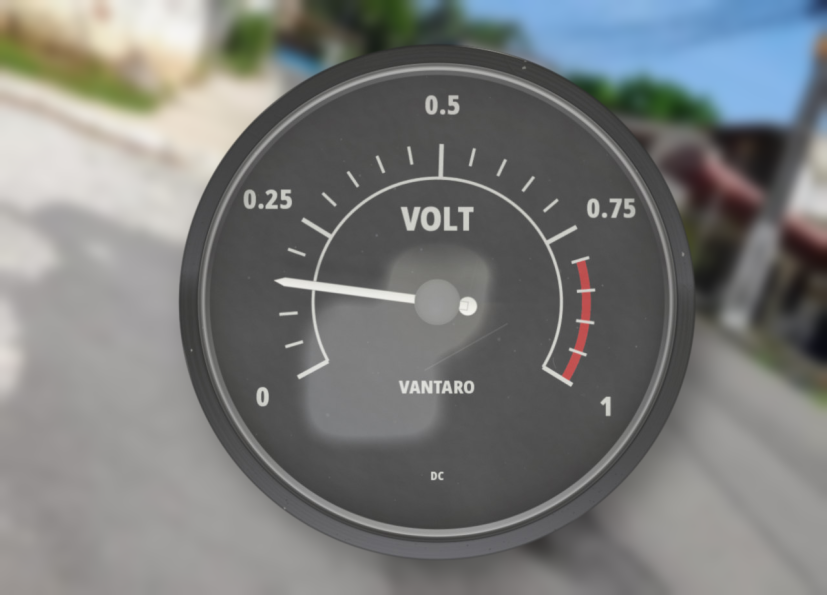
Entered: {"value": 0.15, "unit": "V"}
